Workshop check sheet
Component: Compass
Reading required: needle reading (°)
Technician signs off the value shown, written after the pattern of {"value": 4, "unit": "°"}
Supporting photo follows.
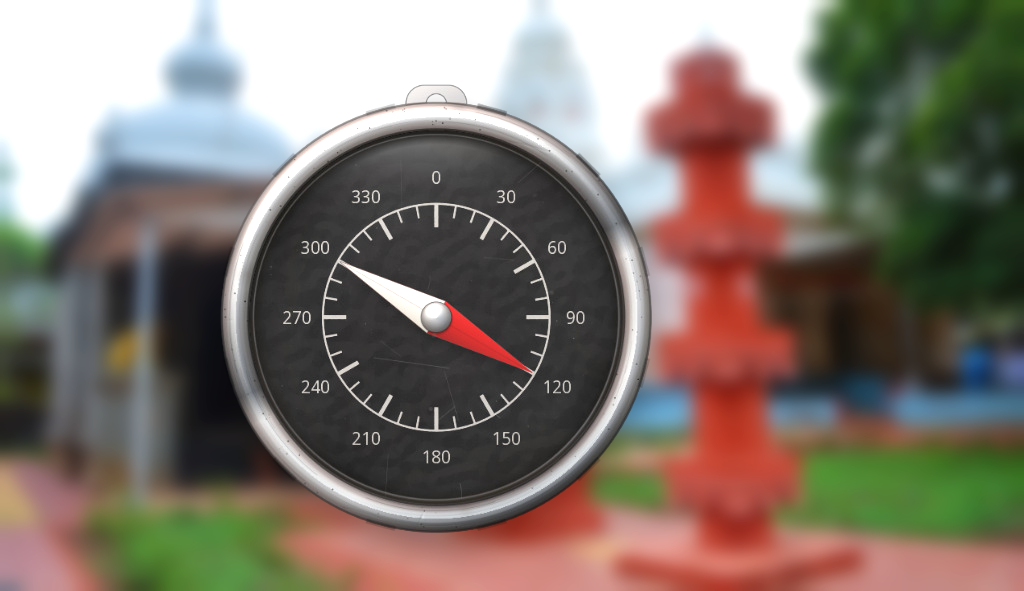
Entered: {"value": 120, "unit": "°"}
